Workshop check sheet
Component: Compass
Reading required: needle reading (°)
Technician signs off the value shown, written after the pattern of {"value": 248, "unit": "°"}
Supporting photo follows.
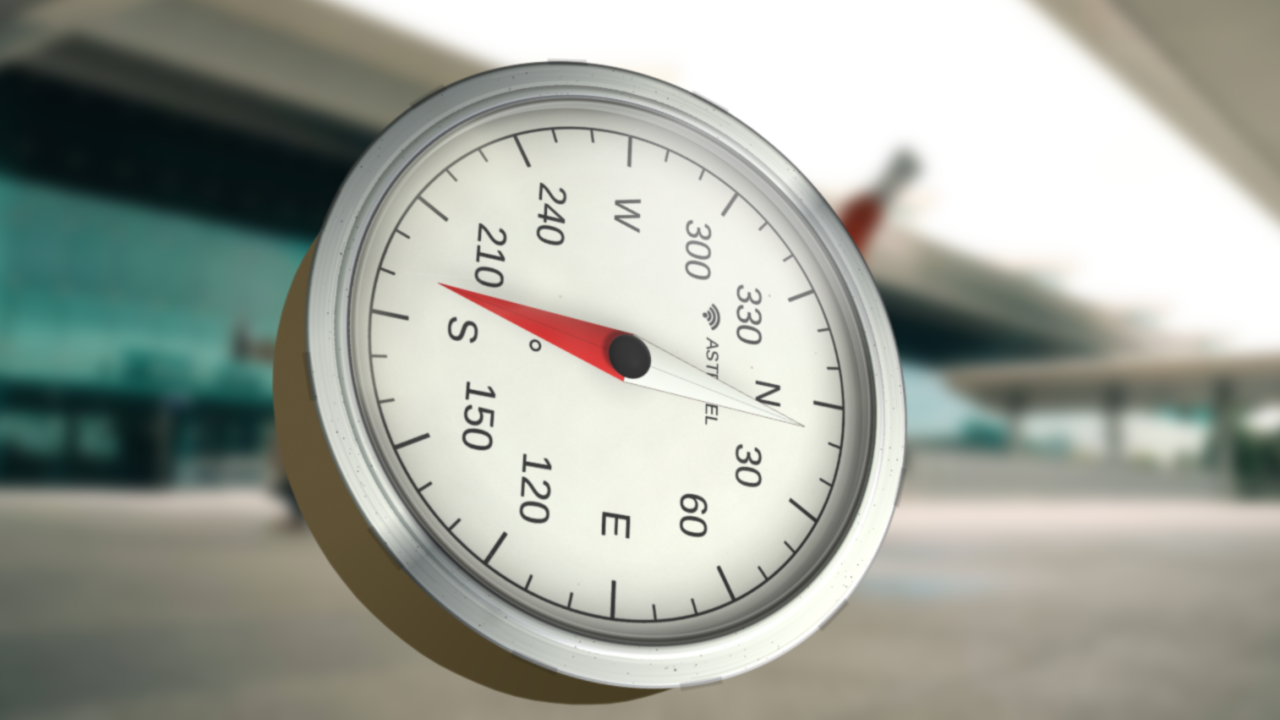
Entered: {"value": 190, "unit": "°"}
